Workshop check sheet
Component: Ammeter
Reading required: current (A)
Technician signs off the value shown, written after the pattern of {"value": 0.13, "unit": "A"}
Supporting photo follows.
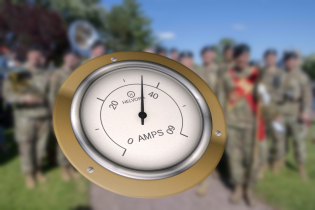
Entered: {"value": 35, "unit": "A"}
